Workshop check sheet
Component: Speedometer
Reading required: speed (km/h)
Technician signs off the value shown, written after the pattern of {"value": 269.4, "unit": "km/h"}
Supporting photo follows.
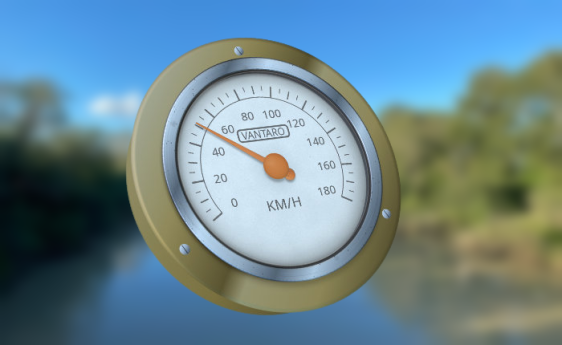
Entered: {"value": 50, "unit": "km/h"}
